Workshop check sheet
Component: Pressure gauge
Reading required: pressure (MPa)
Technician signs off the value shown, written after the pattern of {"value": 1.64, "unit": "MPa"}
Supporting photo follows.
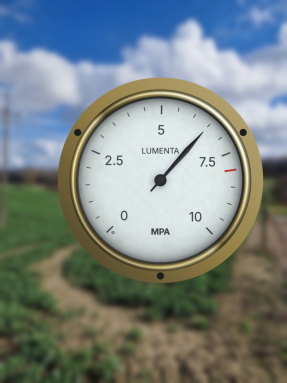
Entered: {"value": 6.5, "unit": "MPa"}
